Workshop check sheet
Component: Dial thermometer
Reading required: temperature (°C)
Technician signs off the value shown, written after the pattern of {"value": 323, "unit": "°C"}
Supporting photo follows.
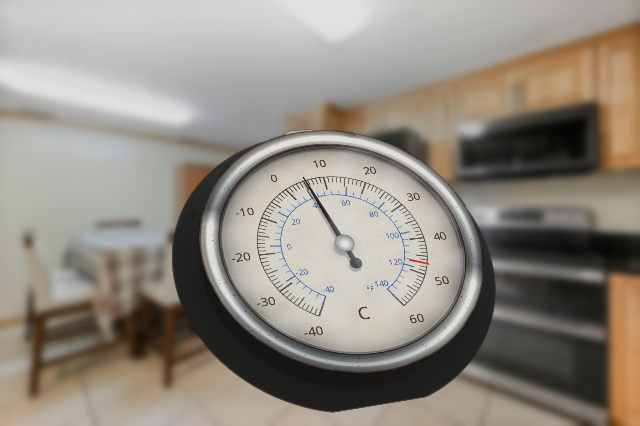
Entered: {"value": 5, "unit": "°C"}
